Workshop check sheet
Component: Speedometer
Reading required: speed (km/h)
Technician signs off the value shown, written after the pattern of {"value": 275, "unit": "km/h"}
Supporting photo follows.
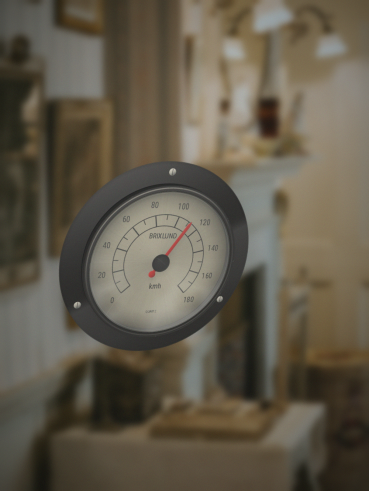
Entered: {"value": 110, "unit": "km/h"}
